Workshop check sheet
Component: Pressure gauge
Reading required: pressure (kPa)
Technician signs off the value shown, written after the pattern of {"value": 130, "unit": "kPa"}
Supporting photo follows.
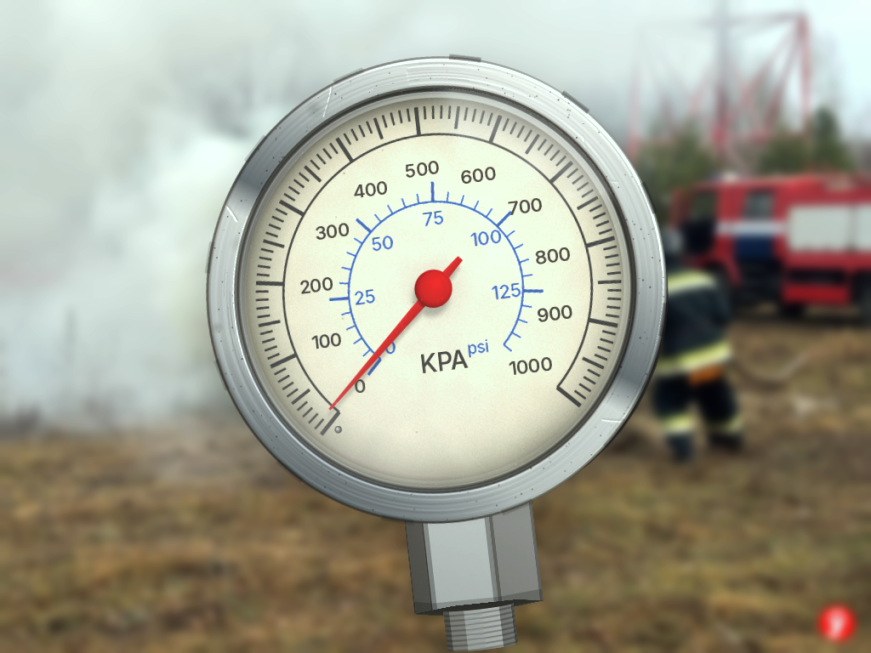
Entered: {"value": 10, "unit": "kPa"}
